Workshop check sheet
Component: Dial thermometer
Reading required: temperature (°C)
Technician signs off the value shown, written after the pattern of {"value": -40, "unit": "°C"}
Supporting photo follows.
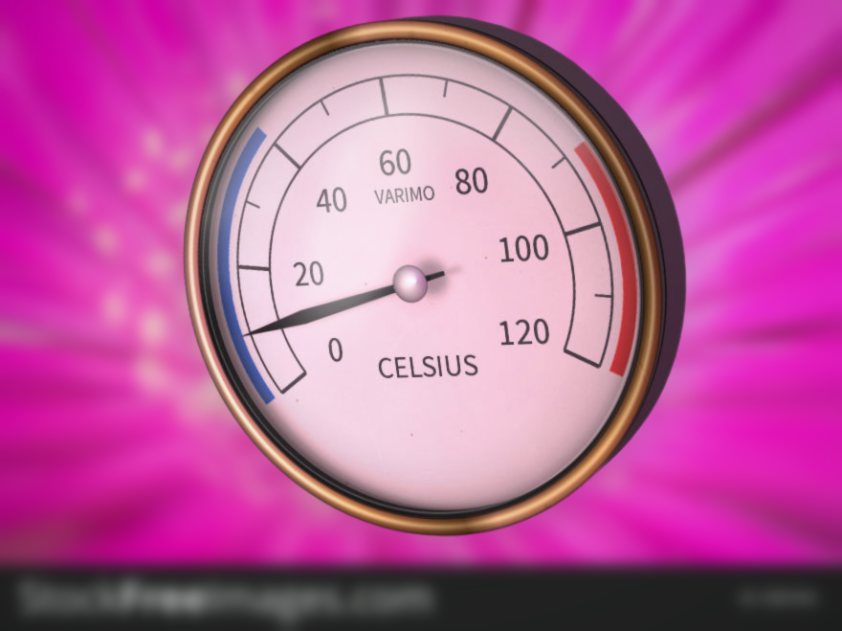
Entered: {"value": 10, "unit": "°C"}
